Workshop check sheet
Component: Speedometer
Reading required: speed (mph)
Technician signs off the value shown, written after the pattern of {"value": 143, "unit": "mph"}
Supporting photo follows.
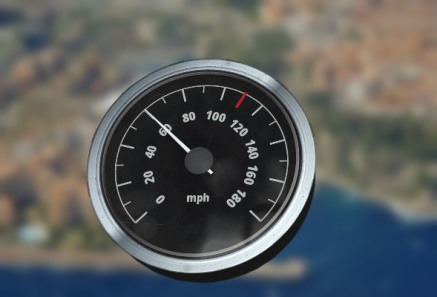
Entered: {"value": 60, "unit": "mph"}
